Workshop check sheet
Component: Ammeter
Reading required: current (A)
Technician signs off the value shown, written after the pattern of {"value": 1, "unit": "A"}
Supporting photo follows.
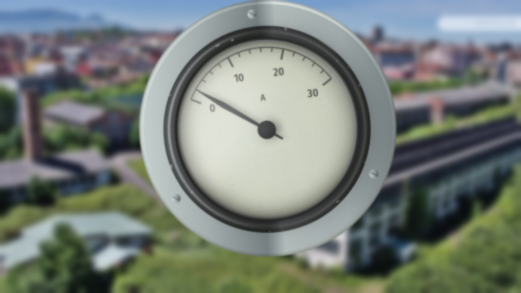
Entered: {"value": 2, "unit": "A"}
